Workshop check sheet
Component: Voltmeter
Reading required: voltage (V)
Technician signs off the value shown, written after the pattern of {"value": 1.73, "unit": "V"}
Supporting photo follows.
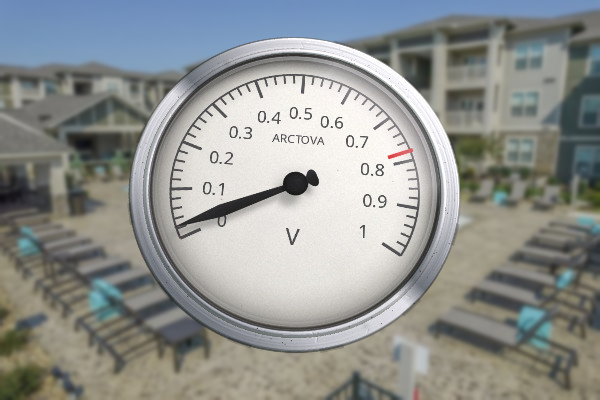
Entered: {"value": 0.02, "unit": "V"}
